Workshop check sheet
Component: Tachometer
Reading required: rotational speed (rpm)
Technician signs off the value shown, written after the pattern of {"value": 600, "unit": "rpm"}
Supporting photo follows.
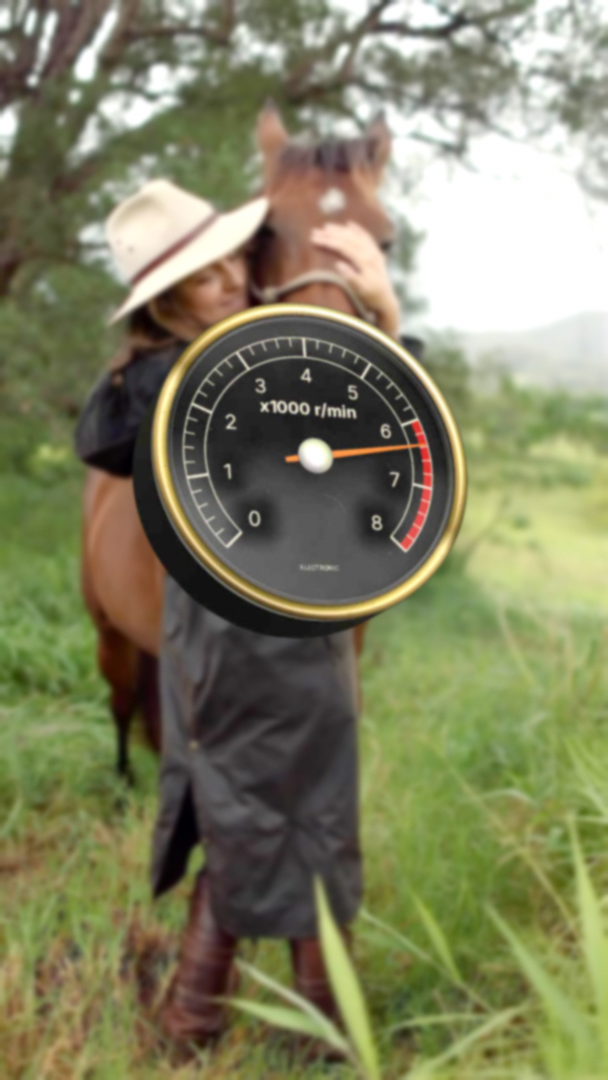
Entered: {"value": 6400, "unit": "rpm"}
